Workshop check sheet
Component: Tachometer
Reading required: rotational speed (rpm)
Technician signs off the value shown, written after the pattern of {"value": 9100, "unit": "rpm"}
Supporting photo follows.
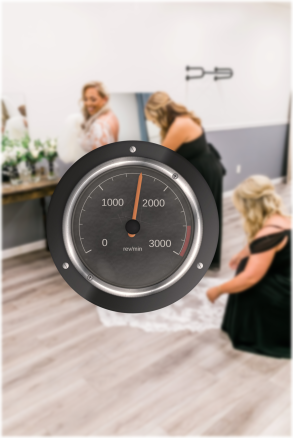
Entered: {"value": 1600, "unit": "rpm"}
